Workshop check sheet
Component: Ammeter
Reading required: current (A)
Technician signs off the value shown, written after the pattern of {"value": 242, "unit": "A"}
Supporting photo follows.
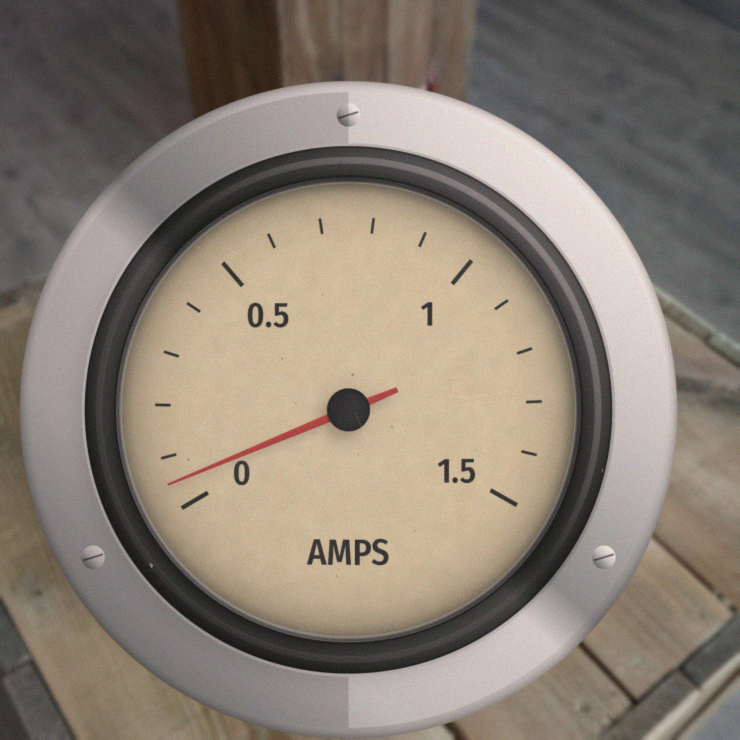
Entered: {"value": 0.05, "unit": "A"}
